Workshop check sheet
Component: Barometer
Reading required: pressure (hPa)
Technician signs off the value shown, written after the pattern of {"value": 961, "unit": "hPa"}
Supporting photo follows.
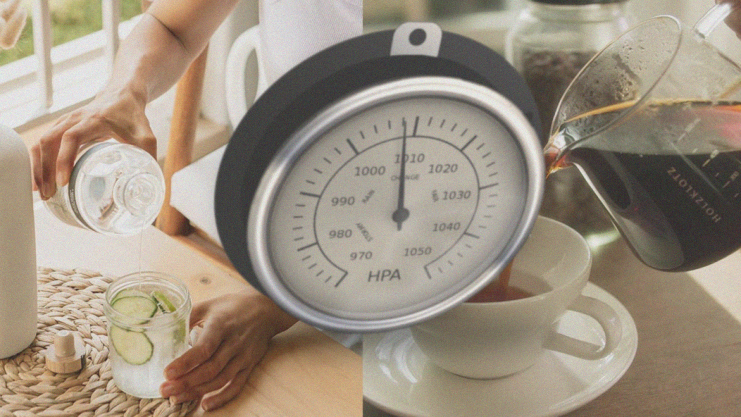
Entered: {"value": 1008, "unit": "hPa"}
